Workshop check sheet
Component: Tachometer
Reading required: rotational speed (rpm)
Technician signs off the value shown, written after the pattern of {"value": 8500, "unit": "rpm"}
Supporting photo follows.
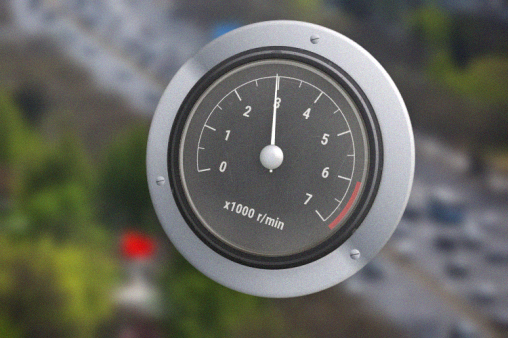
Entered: {"value": 3000, "unit": "rpm"}
